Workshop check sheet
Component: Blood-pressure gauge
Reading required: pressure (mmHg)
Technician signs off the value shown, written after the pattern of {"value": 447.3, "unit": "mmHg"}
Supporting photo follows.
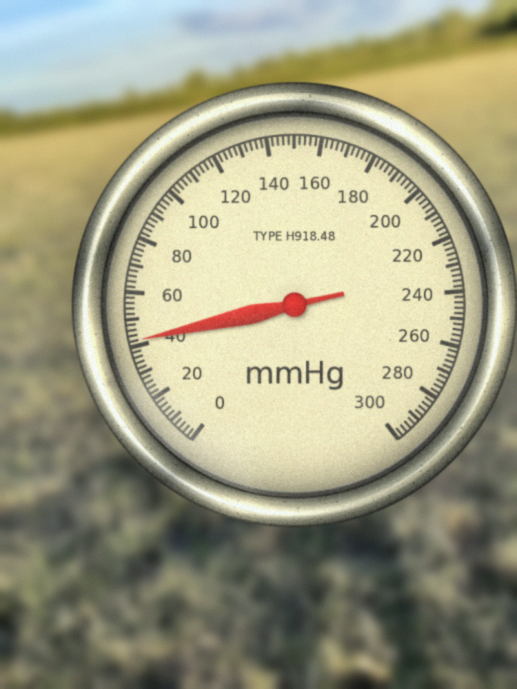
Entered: {"value": 42, "unit": "mmHg"}
